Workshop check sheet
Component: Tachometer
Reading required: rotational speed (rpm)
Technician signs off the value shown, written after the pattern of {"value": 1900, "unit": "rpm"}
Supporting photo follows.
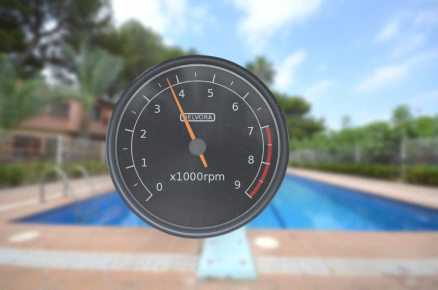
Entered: {"value": 3750, "unit": "rpm"}
